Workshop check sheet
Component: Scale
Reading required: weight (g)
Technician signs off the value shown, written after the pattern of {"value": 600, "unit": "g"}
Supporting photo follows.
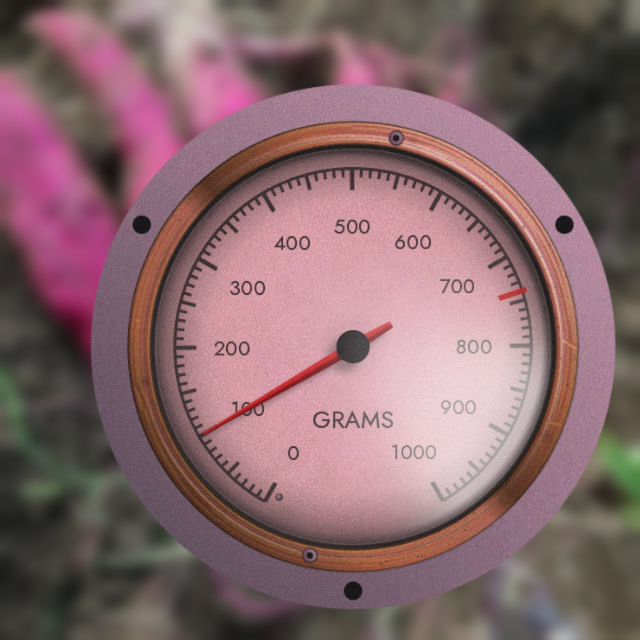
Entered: {"value": 100, "unit": "g"}
